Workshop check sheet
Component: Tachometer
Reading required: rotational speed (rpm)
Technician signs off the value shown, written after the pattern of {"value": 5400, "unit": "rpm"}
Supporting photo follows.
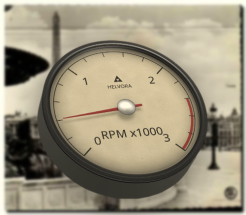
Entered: {"value": 400, "unit": "rpm"}
